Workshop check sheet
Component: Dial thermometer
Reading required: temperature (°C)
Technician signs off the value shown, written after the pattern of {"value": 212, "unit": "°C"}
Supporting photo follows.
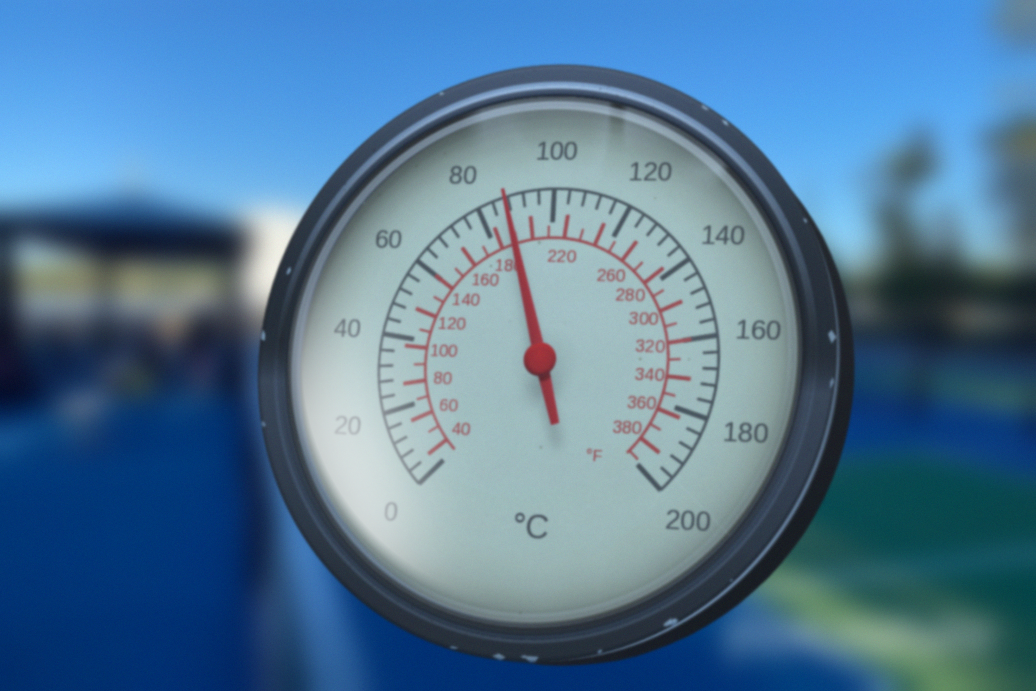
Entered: {"value": 88, "unit": "°C"}
